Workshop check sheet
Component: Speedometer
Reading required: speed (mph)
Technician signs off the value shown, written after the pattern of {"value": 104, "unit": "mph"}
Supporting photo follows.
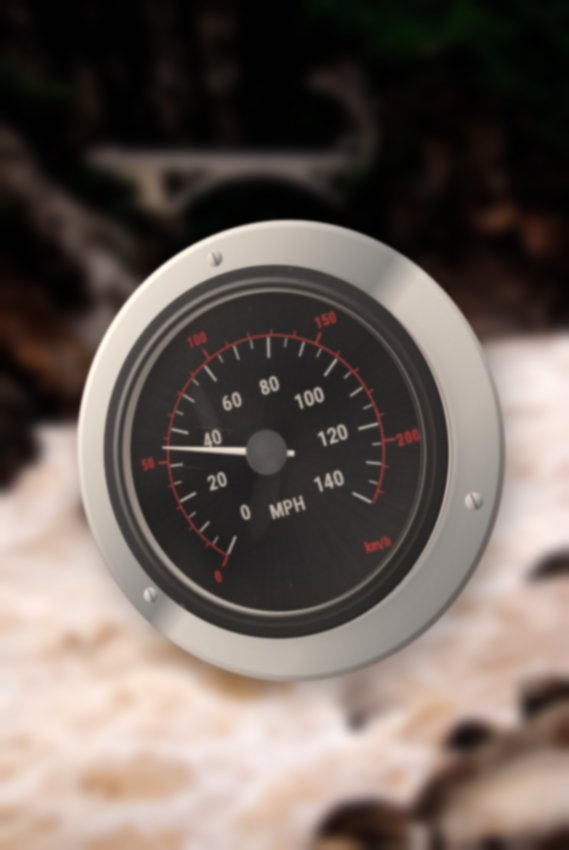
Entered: {"value": 35, "unit": "mph"}
